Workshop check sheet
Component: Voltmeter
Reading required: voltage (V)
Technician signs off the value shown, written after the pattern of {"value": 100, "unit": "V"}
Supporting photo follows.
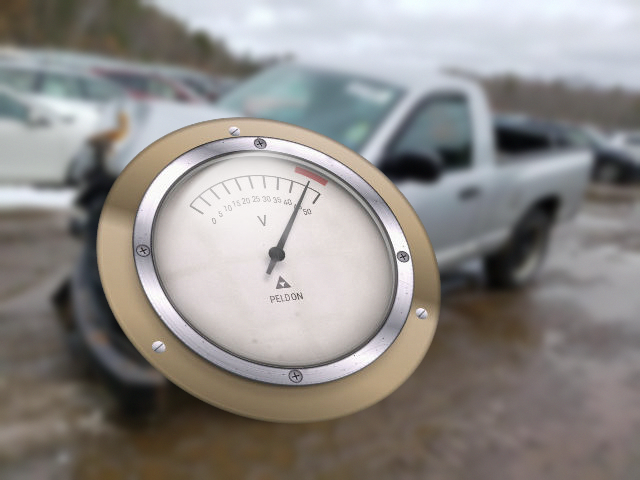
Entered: {"value": 45, "unit": "V"}
